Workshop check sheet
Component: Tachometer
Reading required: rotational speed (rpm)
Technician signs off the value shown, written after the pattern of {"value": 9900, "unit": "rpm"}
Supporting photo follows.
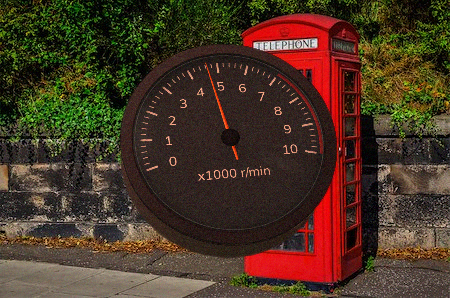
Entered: {"value": 4600, "unit": "rpm"}
